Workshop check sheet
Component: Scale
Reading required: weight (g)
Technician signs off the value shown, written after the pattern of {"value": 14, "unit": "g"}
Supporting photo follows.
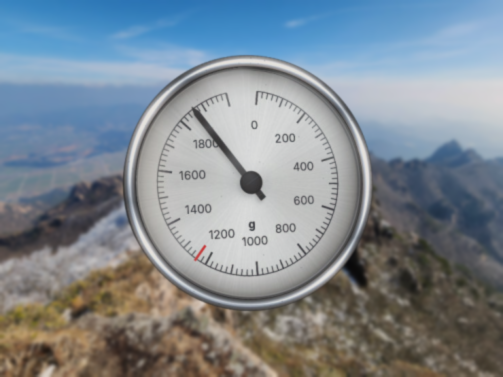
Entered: {"value": 1860, "unit": "g"}
